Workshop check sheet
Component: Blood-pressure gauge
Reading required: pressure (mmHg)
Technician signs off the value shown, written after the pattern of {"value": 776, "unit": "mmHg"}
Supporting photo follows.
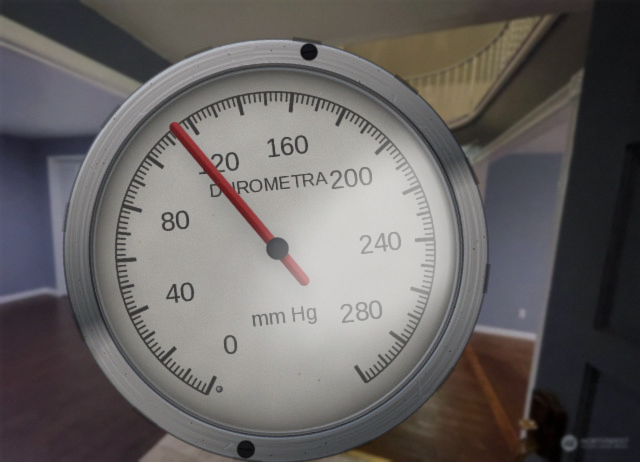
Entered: {"value": 114, "unit": "mmHg"}
